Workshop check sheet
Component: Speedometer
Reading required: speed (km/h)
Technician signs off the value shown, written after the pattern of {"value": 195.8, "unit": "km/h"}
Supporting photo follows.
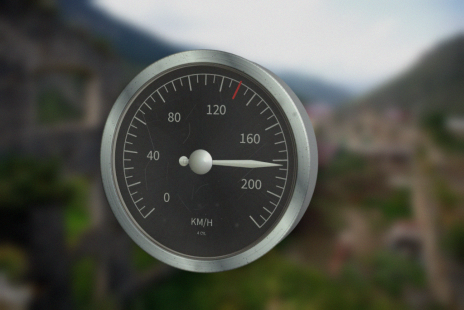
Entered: {"value": 182.5, "unit": "km/h"}
